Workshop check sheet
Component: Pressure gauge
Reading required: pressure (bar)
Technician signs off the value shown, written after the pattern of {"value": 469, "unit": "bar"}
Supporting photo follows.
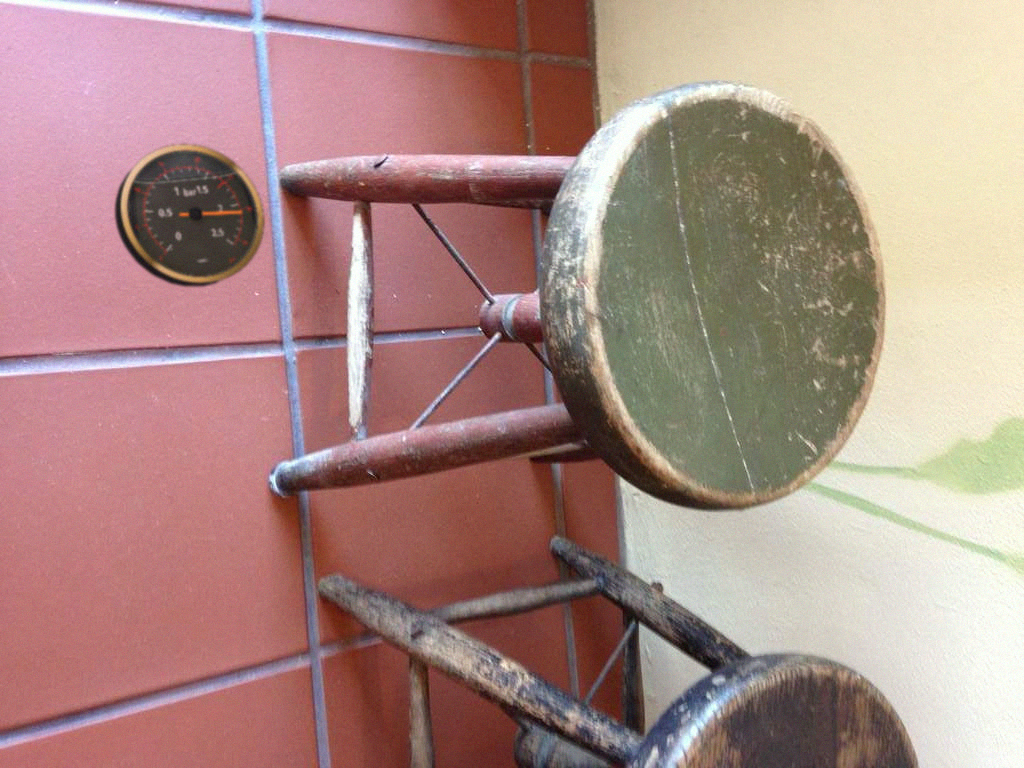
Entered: {"value": 2.1, "unit": "bar"}
